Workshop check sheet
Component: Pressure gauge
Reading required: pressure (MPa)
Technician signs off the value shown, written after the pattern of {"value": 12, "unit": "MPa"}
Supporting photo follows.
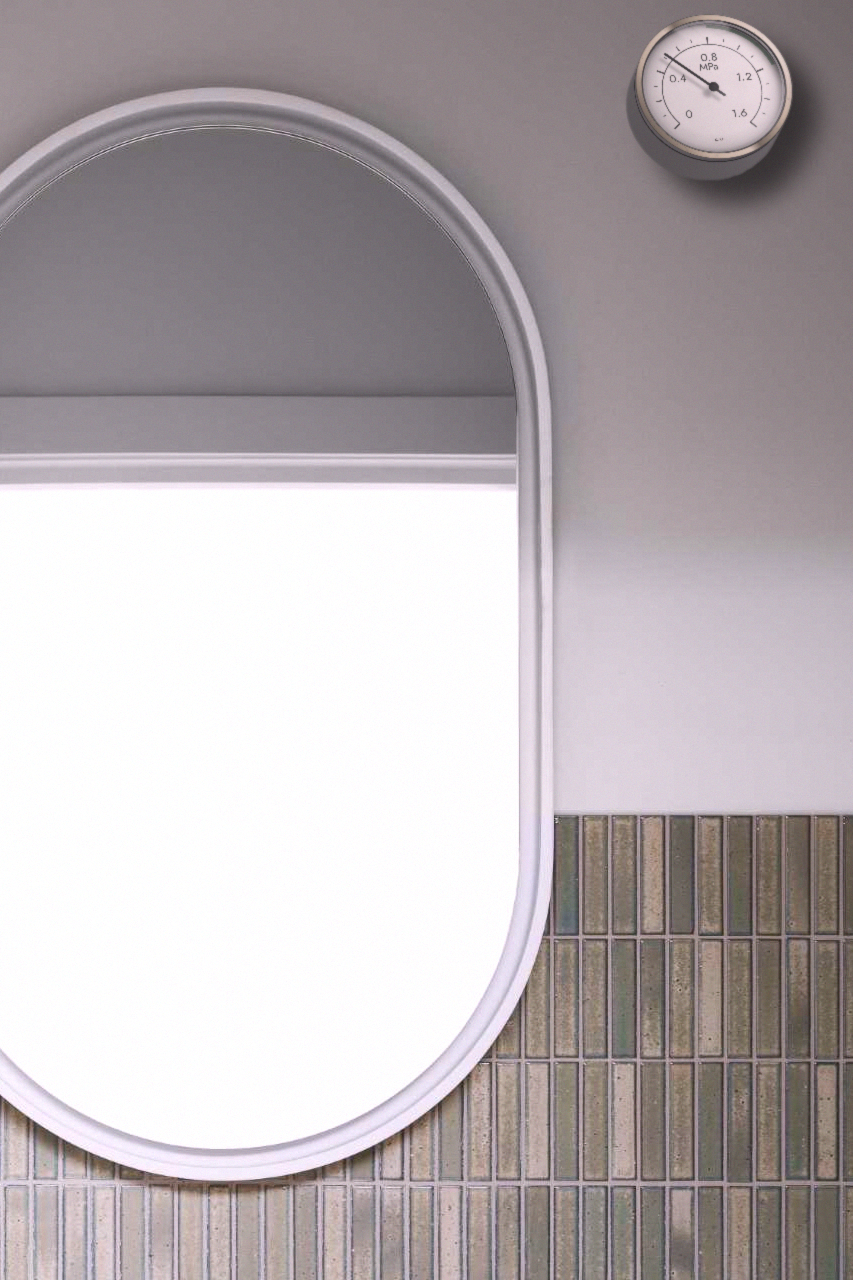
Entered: {"value": 0.5, "unit": "MPa"}
